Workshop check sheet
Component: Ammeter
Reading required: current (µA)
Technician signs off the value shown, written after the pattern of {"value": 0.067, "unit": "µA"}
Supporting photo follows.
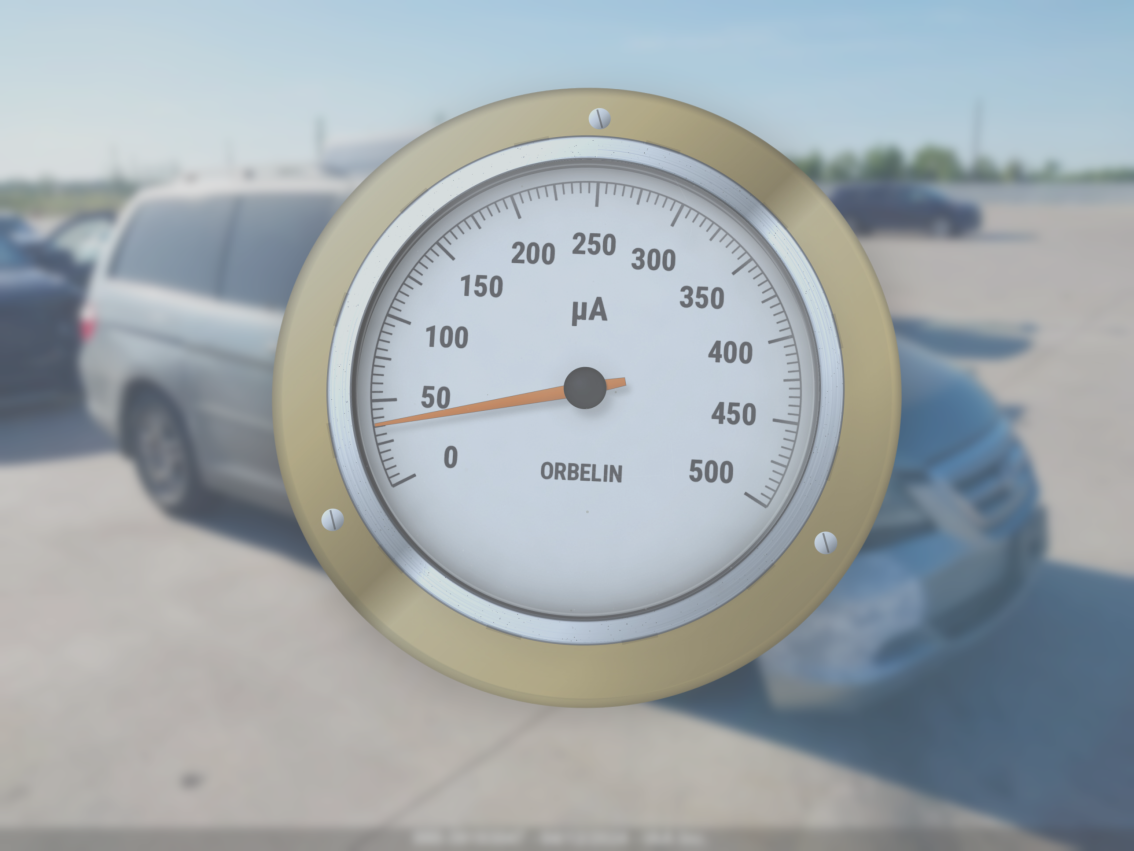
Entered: {"value": 35, "unit": "µA"}
